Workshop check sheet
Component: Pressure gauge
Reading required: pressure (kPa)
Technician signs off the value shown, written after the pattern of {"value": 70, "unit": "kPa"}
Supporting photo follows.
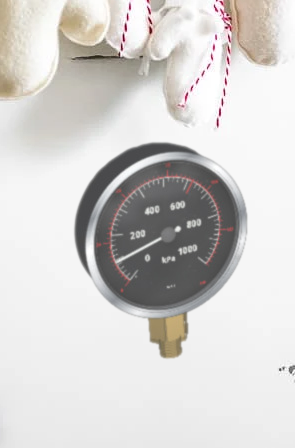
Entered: {"value": 100, "unit": "kPa"}
